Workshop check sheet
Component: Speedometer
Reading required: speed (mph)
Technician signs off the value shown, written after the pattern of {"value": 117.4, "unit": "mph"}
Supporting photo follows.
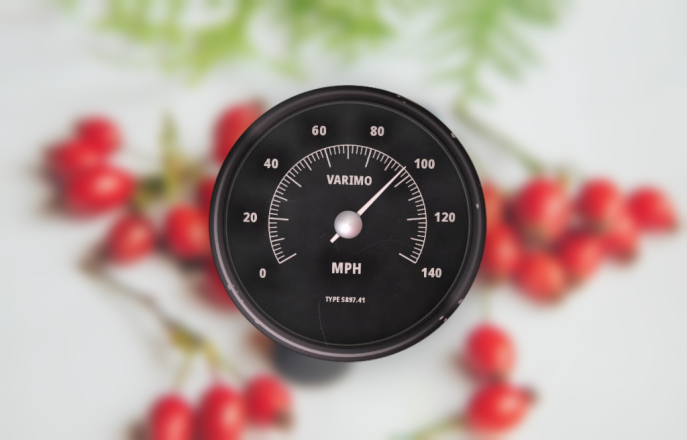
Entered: {"value": 96, "unit": "mph"}
